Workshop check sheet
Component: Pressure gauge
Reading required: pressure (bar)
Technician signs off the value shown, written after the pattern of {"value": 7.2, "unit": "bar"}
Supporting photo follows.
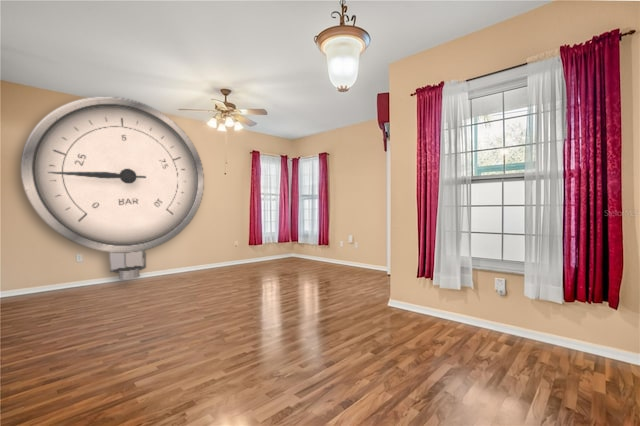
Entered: {"value": 1.75, "unit": "bar"}
